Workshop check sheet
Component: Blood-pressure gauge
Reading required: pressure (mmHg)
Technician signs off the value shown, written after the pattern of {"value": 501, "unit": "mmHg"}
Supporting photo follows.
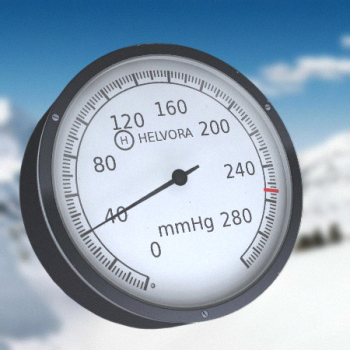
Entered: {"value": 40, "unit": "mmHg"}
